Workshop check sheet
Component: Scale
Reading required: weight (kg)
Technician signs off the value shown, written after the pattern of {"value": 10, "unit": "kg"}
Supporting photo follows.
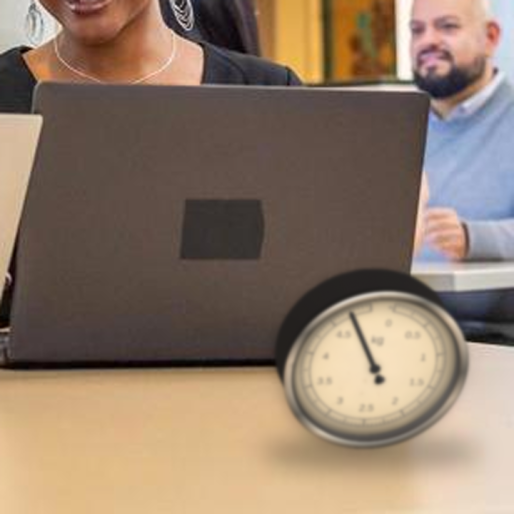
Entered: {"value": 4.75, "unit": "kg"}
